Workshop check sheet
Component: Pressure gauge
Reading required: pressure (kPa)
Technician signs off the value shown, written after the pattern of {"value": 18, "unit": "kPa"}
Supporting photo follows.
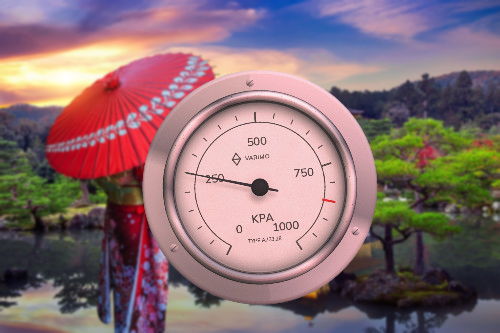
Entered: {"value": 250, "unit": "kPa"}
